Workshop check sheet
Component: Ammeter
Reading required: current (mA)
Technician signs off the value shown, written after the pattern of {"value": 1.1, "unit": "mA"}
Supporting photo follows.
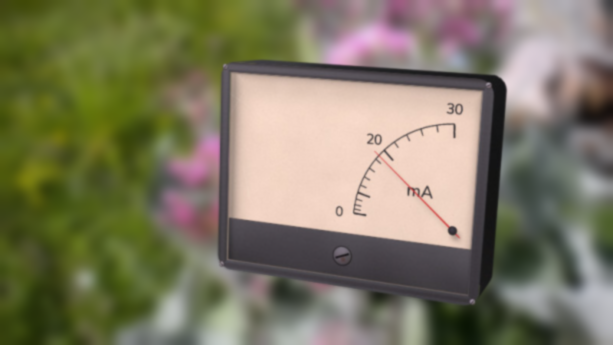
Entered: {"value": 19, "unit": "mA"}
